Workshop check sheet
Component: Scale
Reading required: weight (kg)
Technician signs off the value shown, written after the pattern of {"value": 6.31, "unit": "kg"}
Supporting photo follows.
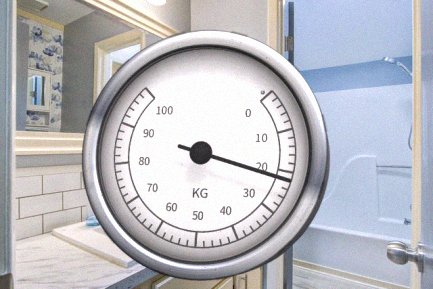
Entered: {"value": 22, "unit": "kg"}
